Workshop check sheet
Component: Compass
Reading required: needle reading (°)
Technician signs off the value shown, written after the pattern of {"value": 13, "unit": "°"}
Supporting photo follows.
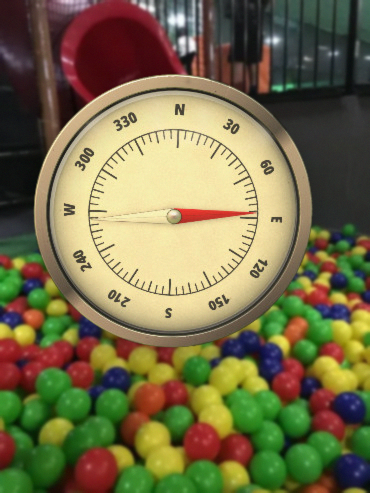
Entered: {"value": 85, "unit": "°"}
